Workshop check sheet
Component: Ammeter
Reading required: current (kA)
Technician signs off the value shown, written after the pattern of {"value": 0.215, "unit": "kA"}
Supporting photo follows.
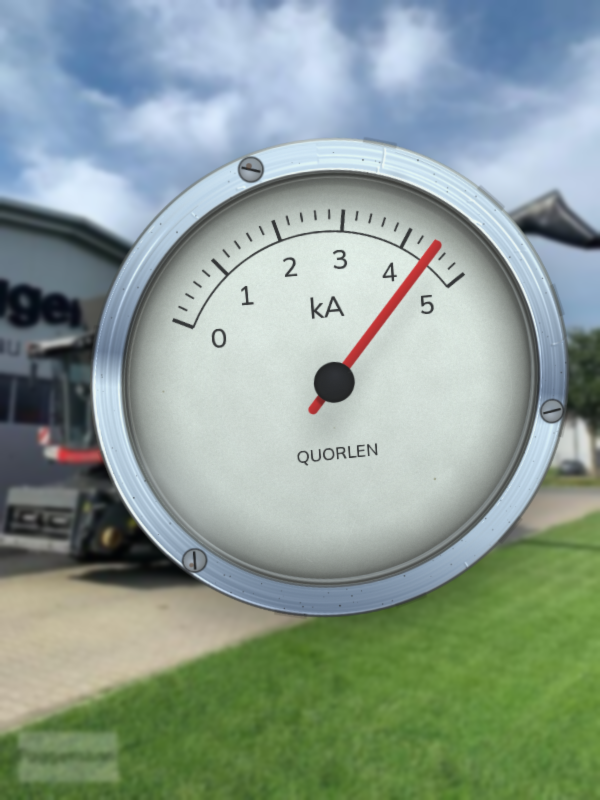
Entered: {"value": 4.4, "unit": "kA"}
